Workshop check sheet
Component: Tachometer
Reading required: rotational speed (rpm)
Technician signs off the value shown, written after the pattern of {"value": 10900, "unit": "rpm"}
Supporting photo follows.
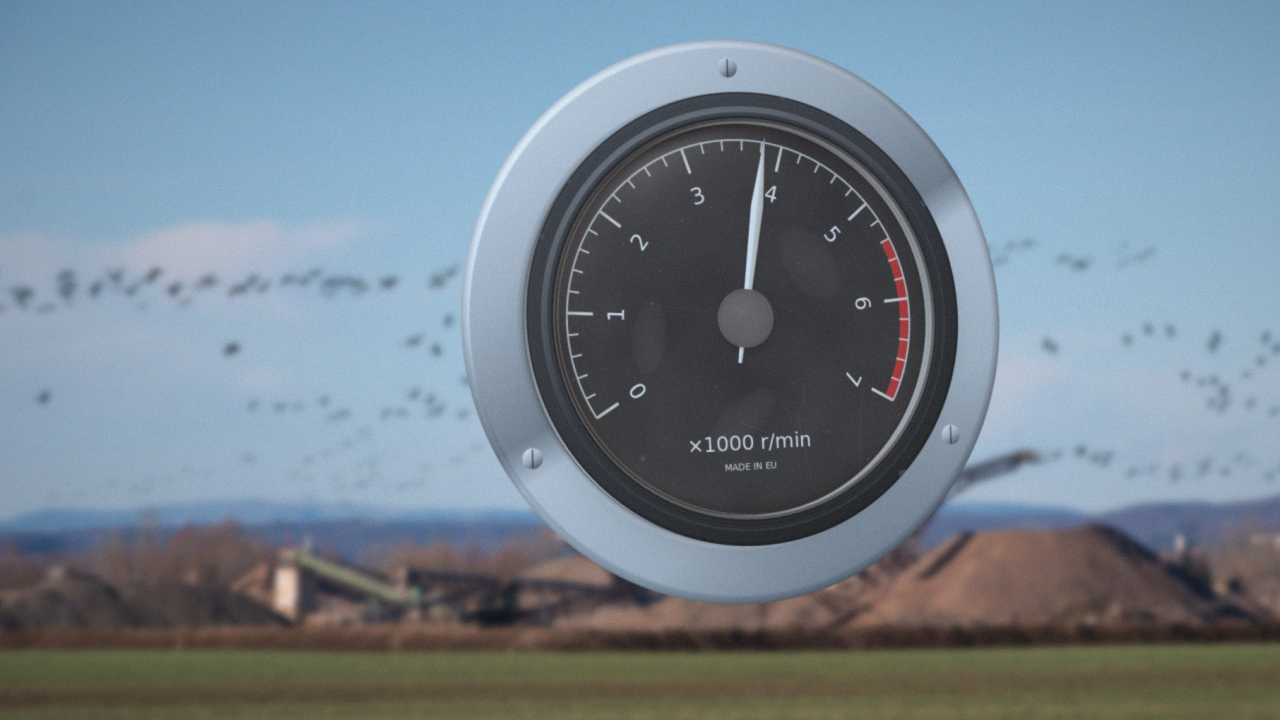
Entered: {"value": 3800, "unit": "rpm"}
